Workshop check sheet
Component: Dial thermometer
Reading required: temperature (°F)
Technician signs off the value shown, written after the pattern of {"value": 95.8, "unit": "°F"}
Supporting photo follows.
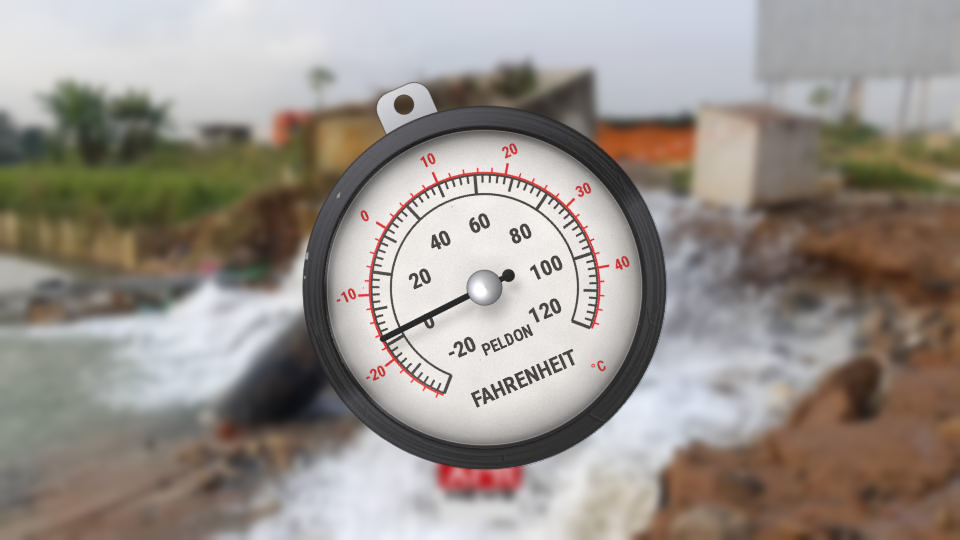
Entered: {"value": 2, "unit": "°F"}
